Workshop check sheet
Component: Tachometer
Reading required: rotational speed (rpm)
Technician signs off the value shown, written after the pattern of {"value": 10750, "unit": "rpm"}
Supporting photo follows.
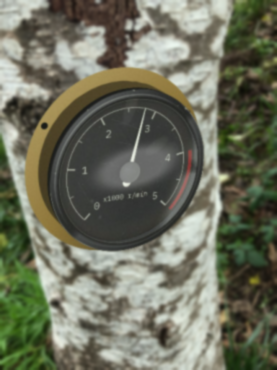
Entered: {"value": 2750, "unit": "rpm"}
